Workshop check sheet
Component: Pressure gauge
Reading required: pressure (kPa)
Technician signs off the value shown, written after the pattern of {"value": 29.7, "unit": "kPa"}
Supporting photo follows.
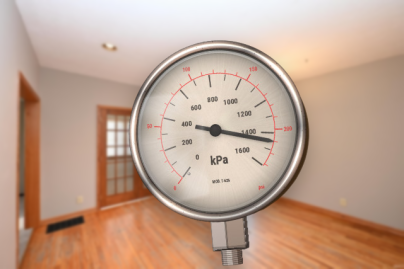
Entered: {"value": 1450, "unit": "kPa"}
